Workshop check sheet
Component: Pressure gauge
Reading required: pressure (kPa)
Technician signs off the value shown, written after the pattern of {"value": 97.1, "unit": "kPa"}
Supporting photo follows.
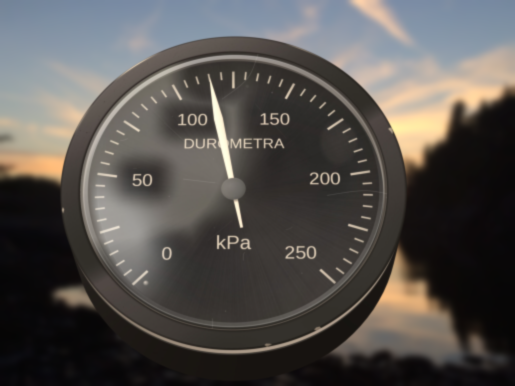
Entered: {"value": 115, "unit": "kPa"}
